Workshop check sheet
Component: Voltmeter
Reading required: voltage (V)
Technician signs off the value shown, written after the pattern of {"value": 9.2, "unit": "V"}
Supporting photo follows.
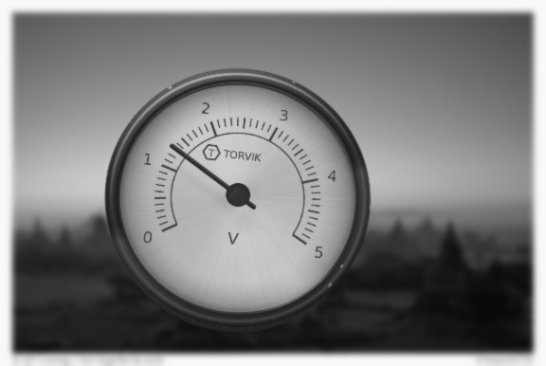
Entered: {"value": 1.3, "unit": "V"}
